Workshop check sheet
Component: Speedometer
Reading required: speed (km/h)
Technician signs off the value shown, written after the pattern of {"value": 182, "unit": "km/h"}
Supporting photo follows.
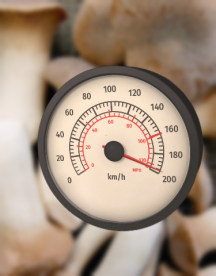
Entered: {"value": 196, "unit": "km/h"}
